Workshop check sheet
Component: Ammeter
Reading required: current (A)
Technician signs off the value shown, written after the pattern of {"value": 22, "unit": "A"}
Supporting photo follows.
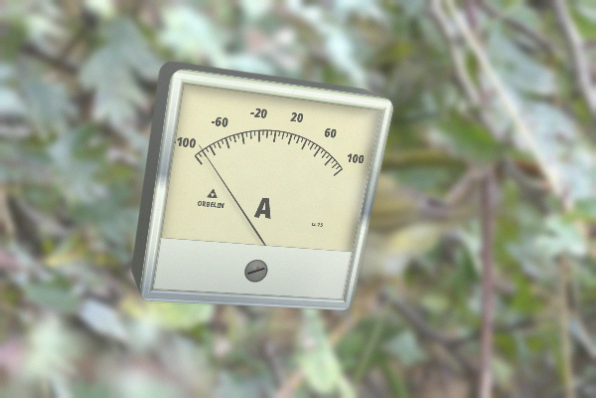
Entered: {"value": -90, "unit": "A"}
